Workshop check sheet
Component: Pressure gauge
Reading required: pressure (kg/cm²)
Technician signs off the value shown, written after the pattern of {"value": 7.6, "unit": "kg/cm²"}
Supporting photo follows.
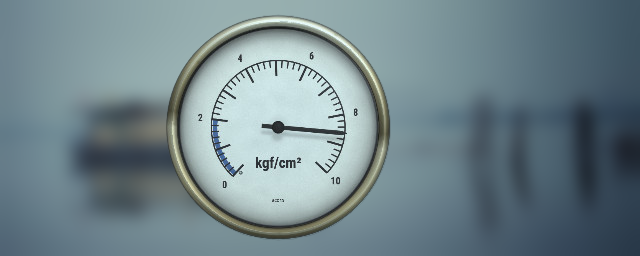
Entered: {"value": 8.6, "unit": "kg/cm²"}
